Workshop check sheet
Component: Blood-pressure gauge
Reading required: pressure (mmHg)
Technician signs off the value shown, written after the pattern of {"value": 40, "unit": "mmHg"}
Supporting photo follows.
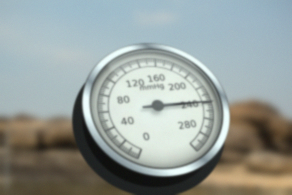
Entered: {"value": 240, "unit": "mmHg"}
